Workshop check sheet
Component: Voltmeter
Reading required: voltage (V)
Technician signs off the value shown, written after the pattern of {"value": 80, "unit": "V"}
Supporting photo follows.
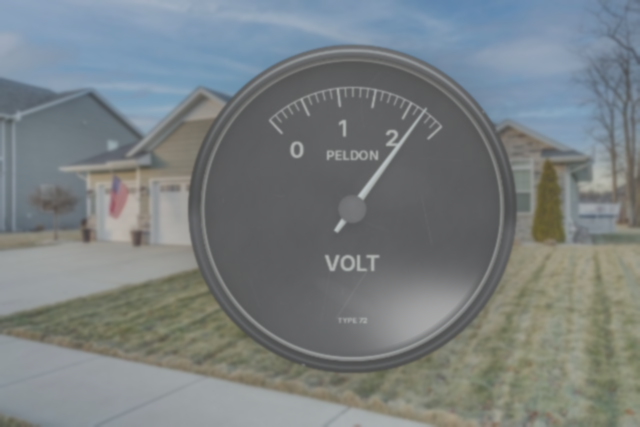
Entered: {"value": 2.2, "unit": "V"}
